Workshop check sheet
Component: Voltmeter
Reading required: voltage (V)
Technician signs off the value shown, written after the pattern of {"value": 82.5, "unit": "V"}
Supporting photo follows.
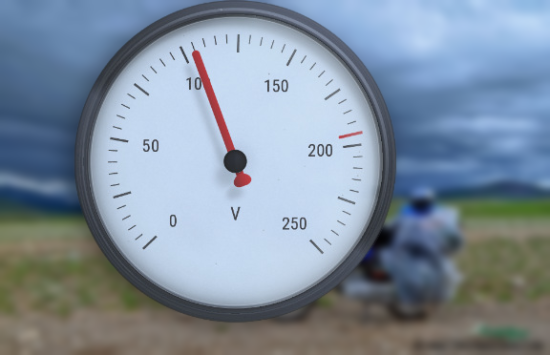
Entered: {"value": 105, "unit": "V"}
